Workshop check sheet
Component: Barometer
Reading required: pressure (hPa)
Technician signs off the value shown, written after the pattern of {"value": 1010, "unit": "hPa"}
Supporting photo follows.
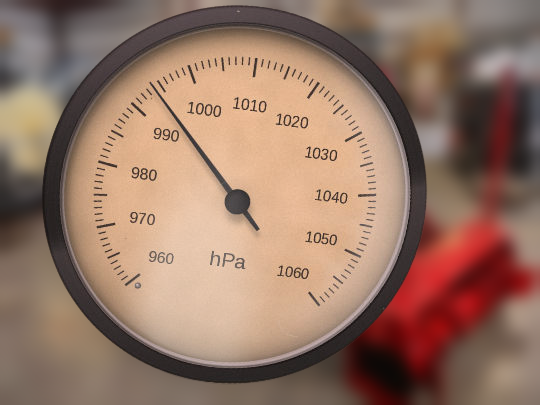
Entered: {"value": 994, "unit": "hPa"}
